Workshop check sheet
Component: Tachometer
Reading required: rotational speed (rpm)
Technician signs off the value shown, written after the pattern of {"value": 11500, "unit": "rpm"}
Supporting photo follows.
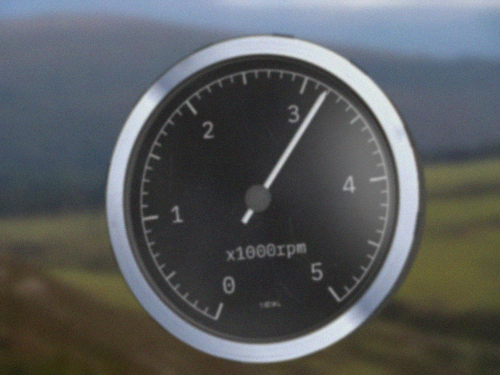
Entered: {"value": 3200, "unit": "rpm"}
